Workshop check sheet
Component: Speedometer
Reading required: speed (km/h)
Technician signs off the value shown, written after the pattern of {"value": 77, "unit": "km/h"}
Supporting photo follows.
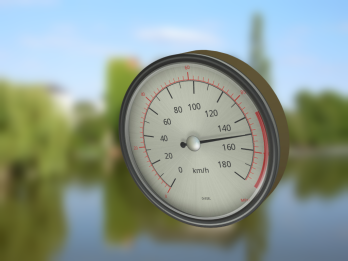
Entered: {"value": 150, "unit": "km/h"}
